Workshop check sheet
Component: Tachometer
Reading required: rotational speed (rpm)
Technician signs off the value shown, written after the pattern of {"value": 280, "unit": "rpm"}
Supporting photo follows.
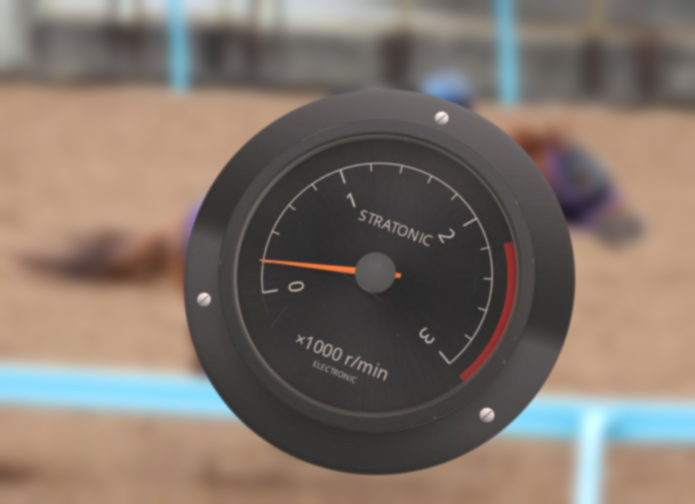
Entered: {"value": 200, "unit": "rpm"}
